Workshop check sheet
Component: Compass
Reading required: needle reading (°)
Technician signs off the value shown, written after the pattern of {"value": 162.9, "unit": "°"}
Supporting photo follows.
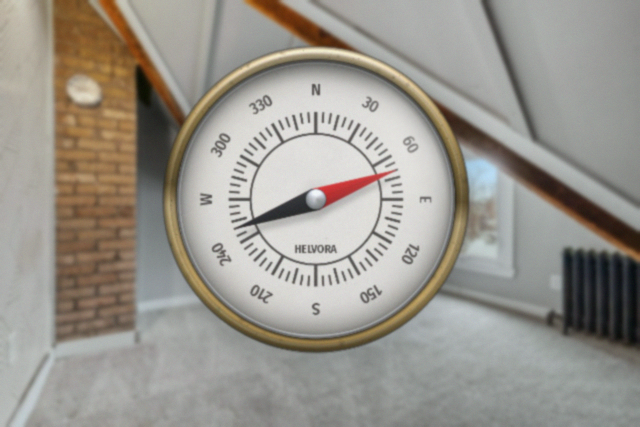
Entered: {"value": 70, "unit": "°"}
